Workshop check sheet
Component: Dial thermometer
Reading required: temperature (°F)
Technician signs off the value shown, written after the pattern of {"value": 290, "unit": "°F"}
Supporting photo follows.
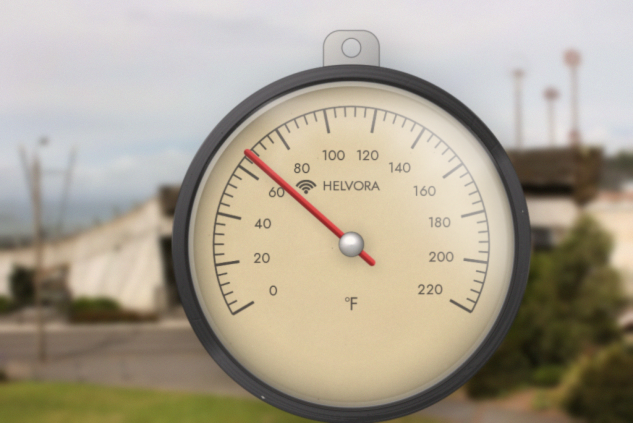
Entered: {"value": 66, "unit": "°F"}
